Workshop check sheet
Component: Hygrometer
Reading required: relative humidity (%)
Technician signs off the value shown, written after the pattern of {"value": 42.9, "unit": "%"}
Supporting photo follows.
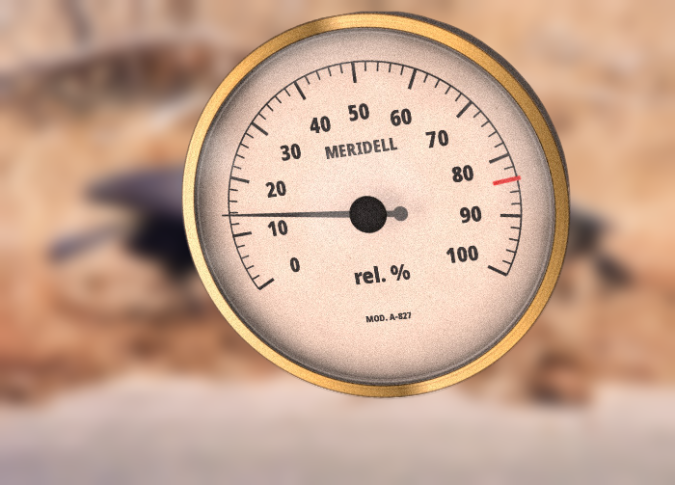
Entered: {"value": 14, "unit": "%"}
